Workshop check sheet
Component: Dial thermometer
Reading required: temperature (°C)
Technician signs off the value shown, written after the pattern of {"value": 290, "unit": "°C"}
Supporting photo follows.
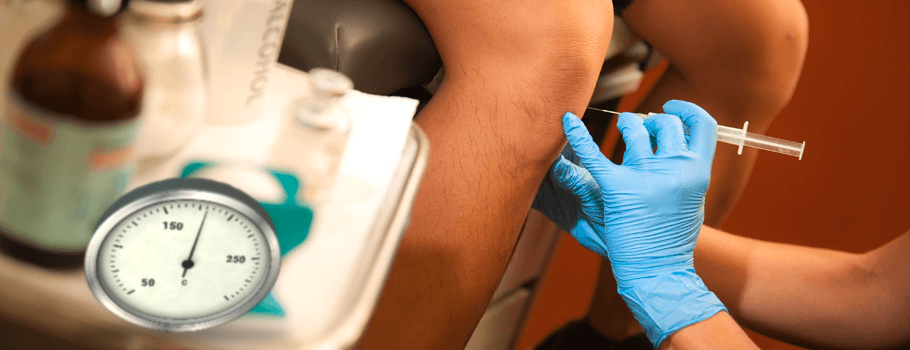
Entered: {"value": 180, "unit": "°C"}
